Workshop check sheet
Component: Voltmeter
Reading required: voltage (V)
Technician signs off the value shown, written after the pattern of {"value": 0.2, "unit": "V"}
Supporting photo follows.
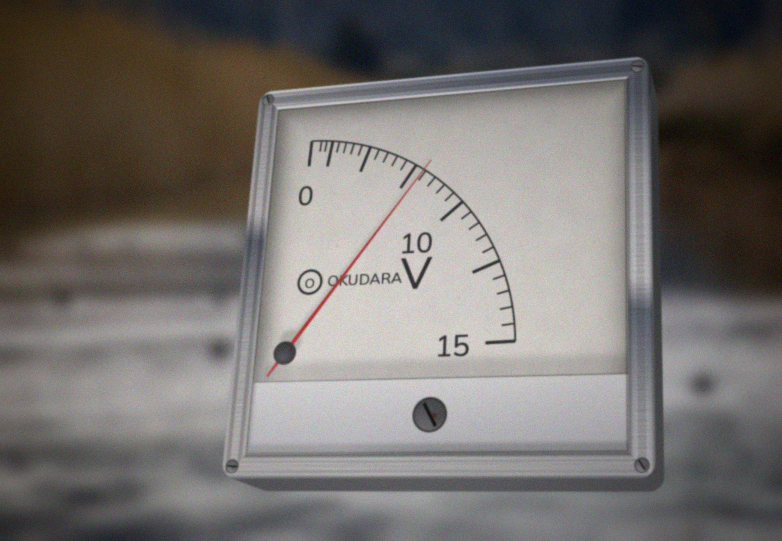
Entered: {"value": 8, "unit": "V"}
